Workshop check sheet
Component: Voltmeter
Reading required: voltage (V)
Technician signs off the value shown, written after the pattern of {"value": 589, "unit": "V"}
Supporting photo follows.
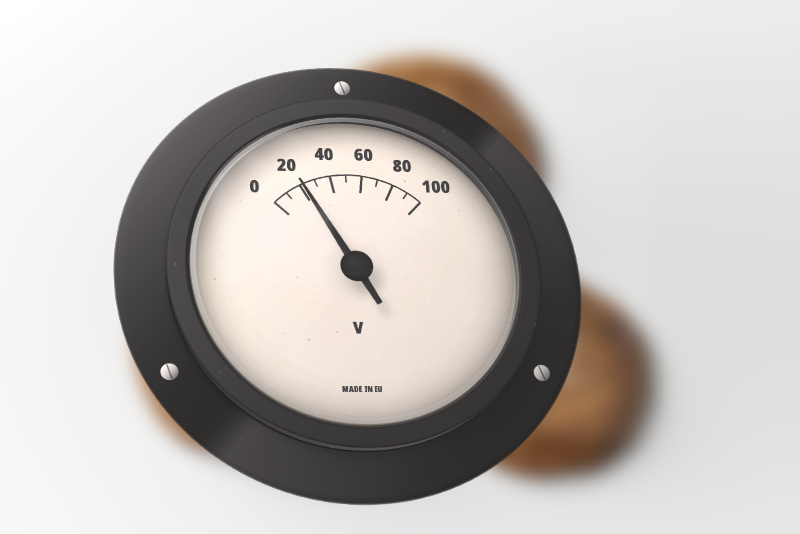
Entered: {"value": 20, "unit": "V"}
